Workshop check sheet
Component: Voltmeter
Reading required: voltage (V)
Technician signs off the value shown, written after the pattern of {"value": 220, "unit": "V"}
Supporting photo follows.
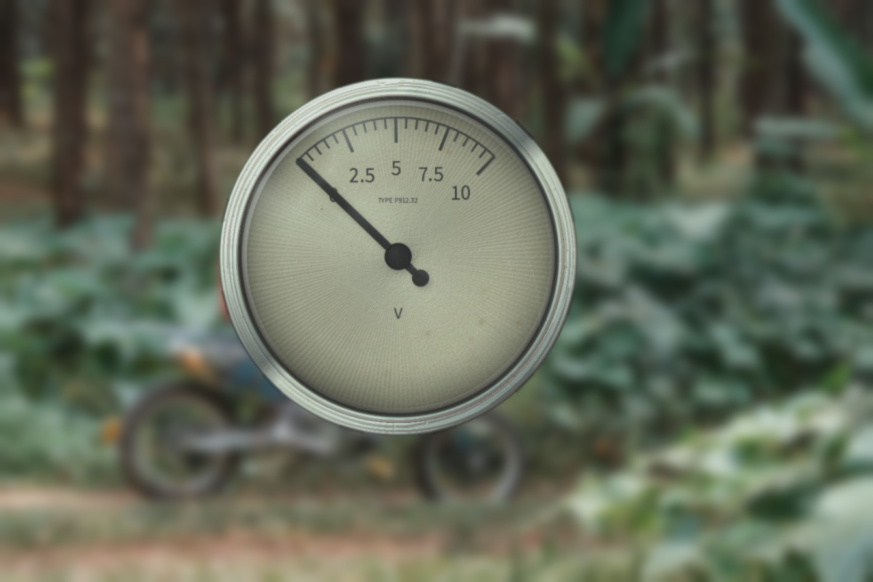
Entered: {"value": 0, "unit": "V"}
